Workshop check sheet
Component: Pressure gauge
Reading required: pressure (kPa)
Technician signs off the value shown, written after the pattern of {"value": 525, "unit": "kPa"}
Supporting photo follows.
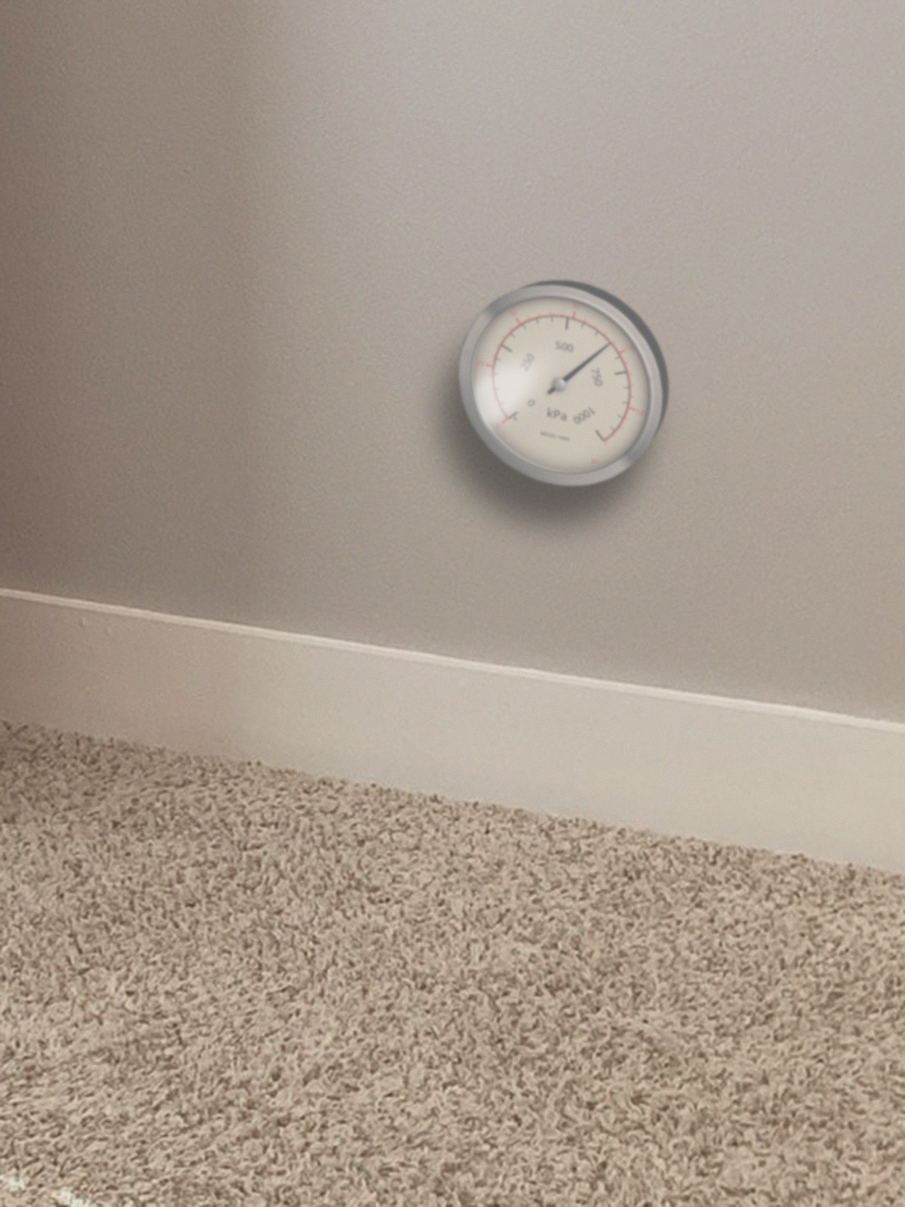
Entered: {"value": 650, "unit": "kPa"}
